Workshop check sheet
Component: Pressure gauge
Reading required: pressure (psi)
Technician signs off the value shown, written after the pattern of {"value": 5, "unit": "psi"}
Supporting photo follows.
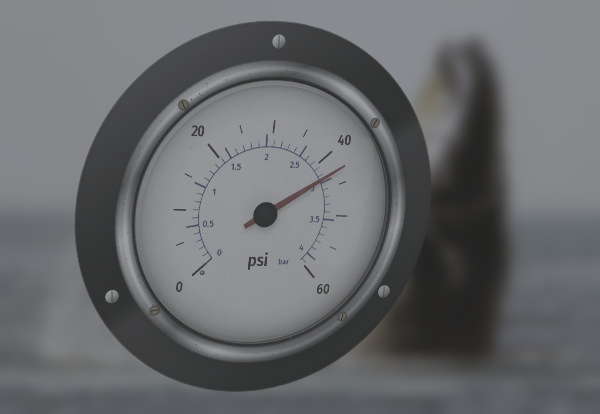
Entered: {"value": 42.5, "unit": "psi"}
